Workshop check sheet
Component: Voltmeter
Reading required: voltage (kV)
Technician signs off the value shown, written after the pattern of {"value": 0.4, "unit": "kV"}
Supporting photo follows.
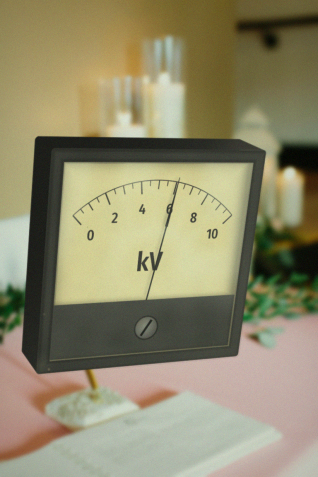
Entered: {"value": 6, "unit": "kV"}
